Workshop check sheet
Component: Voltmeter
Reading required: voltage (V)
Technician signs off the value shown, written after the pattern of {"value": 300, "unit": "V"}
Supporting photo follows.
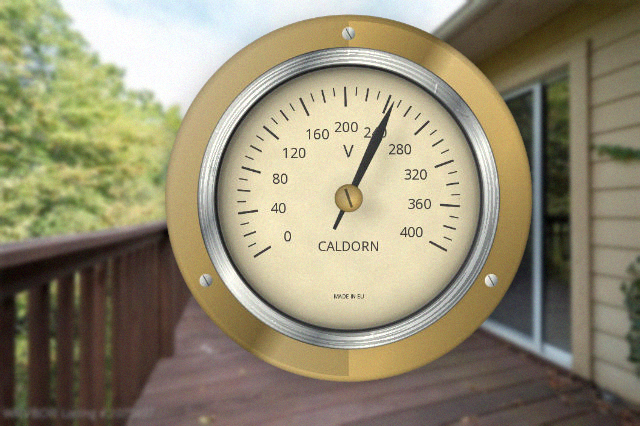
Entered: {"value": 245, "unit": "V"}
